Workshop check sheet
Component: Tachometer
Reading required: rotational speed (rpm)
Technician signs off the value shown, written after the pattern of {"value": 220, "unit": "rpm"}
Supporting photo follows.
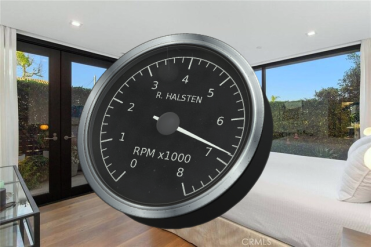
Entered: {"value": 6800, "unit": "rpm"}
